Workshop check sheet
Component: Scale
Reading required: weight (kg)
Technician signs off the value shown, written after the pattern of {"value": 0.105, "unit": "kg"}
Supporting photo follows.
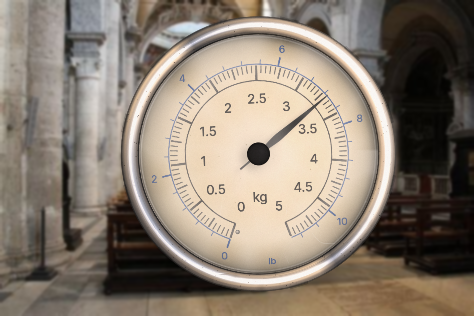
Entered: {"value": 3.3, "unit": "kg"}
